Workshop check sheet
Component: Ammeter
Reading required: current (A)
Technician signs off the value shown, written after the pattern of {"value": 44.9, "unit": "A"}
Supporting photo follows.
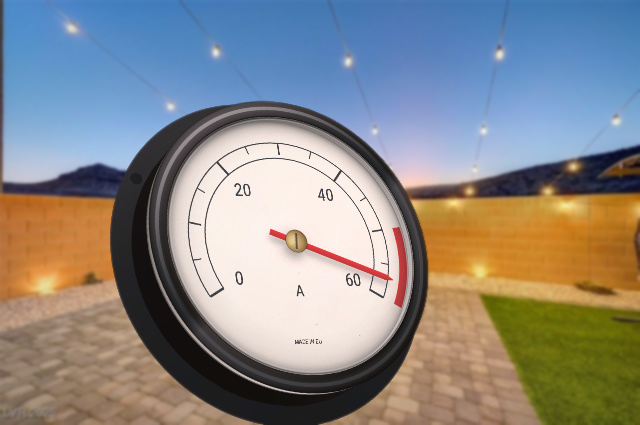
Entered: {"value": 57.5, "unit": "A"}
